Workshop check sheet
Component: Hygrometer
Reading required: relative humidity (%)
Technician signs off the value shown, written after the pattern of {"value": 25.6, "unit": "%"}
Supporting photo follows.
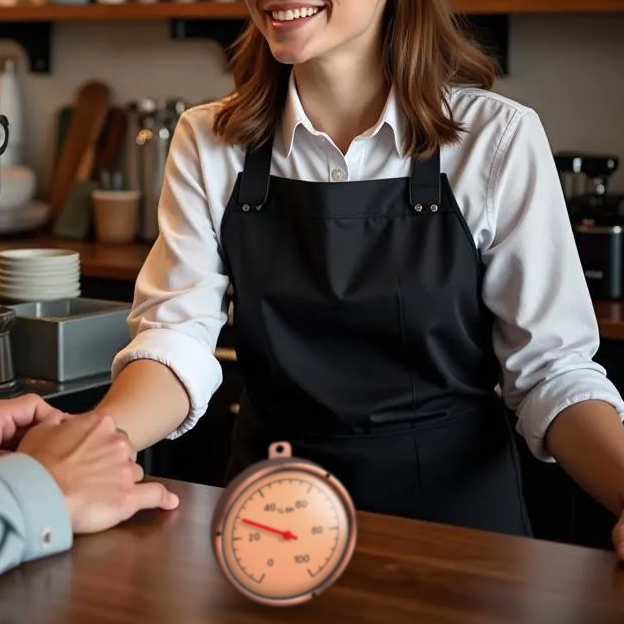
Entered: {"value": 28, "unit": "%"}
